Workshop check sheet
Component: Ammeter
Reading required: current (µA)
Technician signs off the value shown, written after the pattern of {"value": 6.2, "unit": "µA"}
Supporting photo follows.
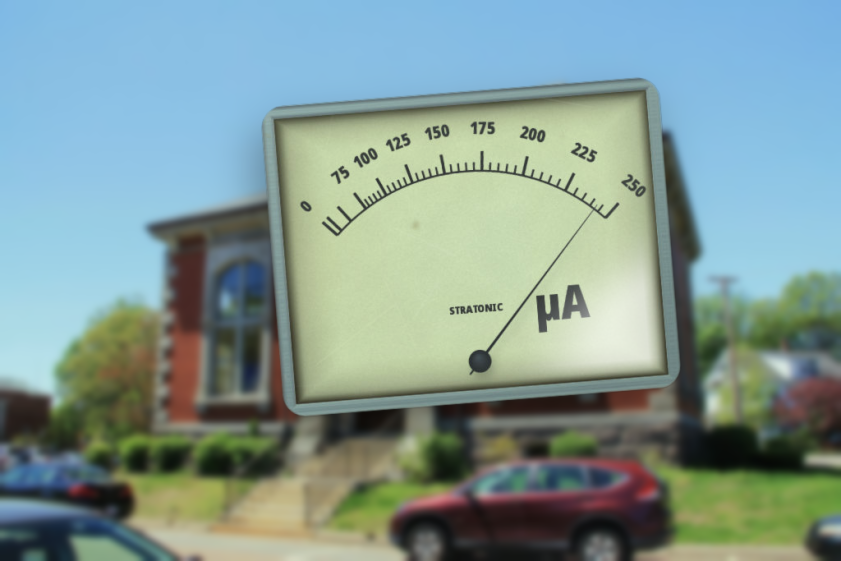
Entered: {"value": 242.5, "unit": "µA"}
